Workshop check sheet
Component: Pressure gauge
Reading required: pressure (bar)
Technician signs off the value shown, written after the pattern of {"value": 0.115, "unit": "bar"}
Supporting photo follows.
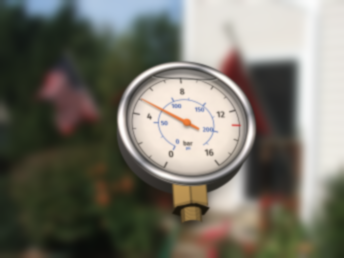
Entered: {"value": 5, "unit": "bar"}
